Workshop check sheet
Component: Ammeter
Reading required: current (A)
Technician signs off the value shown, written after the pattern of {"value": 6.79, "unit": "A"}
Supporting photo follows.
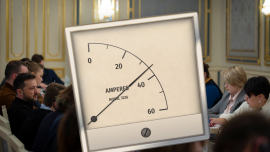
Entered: {"value": 35, "unit": "A"}
